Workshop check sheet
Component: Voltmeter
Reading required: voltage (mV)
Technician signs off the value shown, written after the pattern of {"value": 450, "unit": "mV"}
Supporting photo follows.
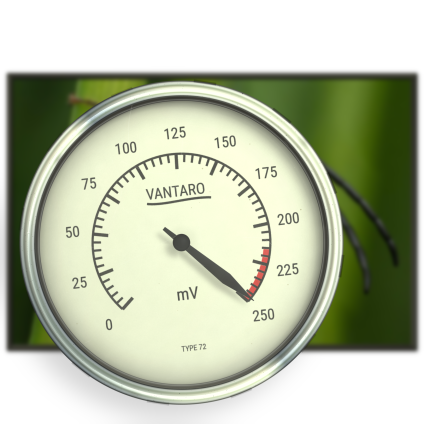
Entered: {"value": 247.5, "unit": "mV"}
